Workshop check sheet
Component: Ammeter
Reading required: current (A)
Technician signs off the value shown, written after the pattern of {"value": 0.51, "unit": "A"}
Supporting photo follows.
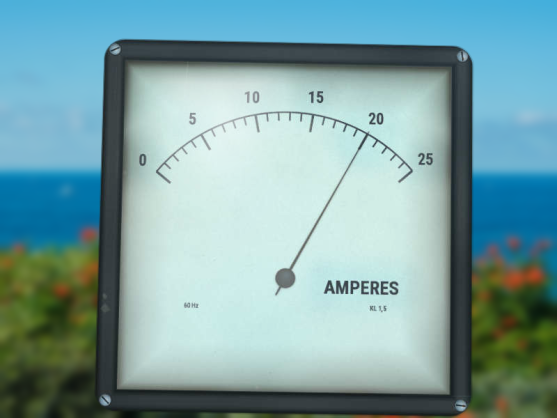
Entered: {"value": 20, "unit": "A"}
